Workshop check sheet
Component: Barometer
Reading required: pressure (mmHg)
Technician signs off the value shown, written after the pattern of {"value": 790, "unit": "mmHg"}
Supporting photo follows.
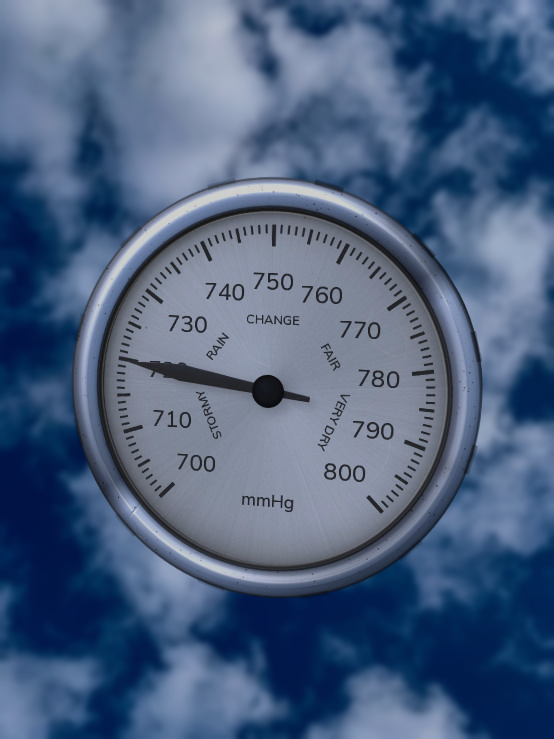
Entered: {"value": 720, "unit": "mmHg"}
